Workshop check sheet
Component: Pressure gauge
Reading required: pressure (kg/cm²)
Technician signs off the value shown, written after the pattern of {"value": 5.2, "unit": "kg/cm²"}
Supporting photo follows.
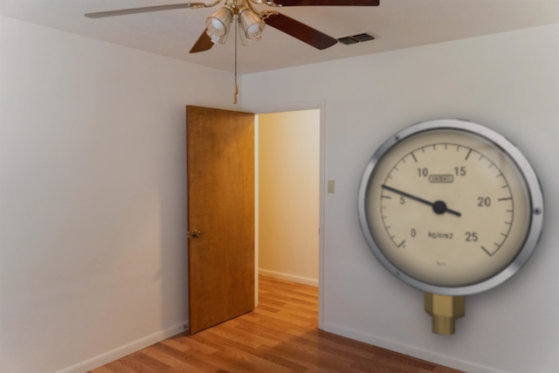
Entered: {"value": 6, "unit": "kg/cm²"}
